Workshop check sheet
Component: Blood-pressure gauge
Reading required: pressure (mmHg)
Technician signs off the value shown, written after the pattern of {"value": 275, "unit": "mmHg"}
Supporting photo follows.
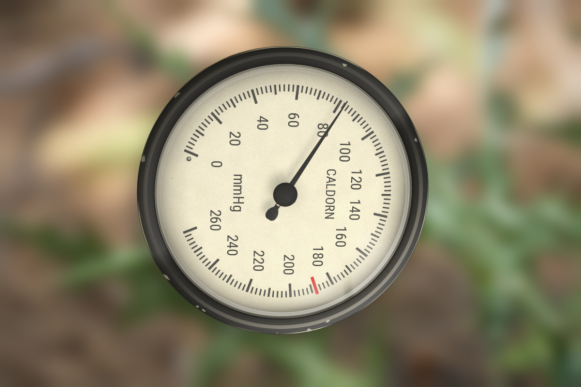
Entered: {"value": 82, "unit": "mmHg"}
